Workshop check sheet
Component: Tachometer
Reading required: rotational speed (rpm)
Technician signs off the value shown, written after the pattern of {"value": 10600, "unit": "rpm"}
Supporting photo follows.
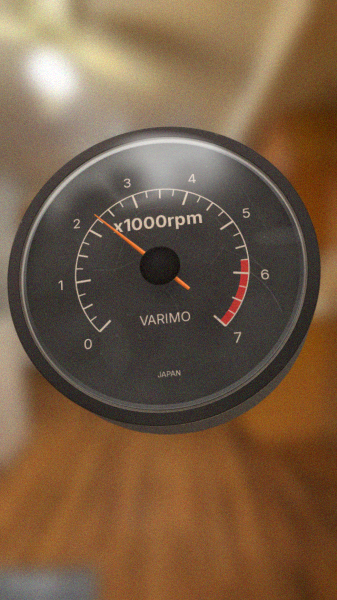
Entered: {"value": 2250, "unit": "rpm"}
